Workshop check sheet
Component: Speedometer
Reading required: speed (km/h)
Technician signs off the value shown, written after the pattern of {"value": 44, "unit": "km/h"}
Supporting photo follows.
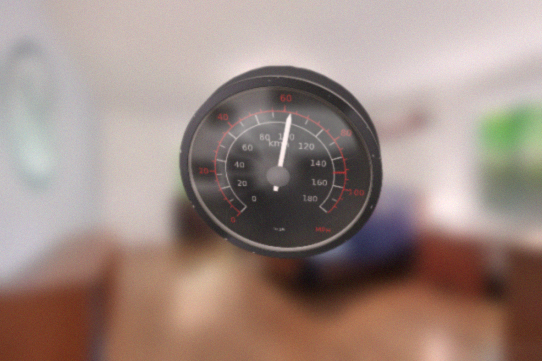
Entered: {"value": 100, "unit": "km/h"}
